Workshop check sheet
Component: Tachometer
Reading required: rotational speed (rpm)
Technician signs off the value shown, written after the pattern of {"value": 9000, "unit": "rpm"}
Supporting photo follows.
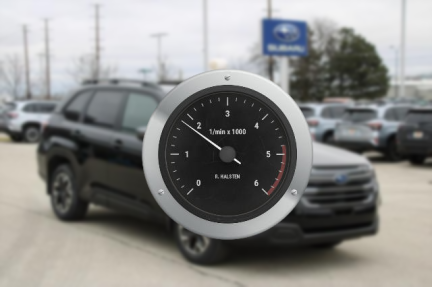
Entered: {"value": 1800, "unit": "rpm"}
